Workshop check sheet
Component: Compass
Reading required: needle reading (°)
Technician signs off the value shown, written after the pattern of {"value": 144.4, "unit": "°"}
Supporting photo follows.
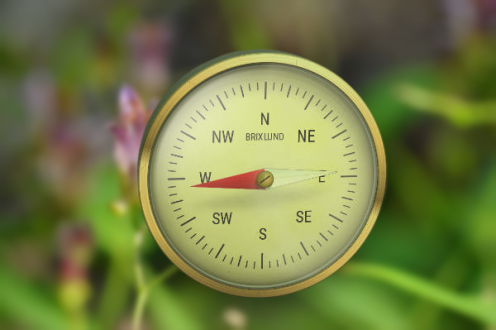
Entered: {"value": 265, "unit": "°"}
